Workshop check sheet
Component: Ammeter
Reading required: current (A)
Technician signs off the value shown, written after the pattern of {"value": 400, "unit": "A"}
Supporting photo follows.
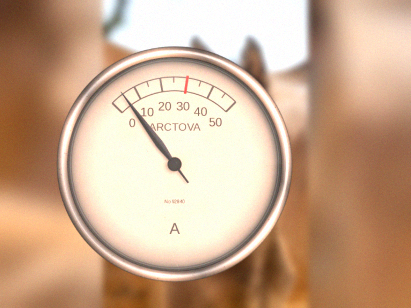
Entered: {"value": 5, "unit": "A"}
